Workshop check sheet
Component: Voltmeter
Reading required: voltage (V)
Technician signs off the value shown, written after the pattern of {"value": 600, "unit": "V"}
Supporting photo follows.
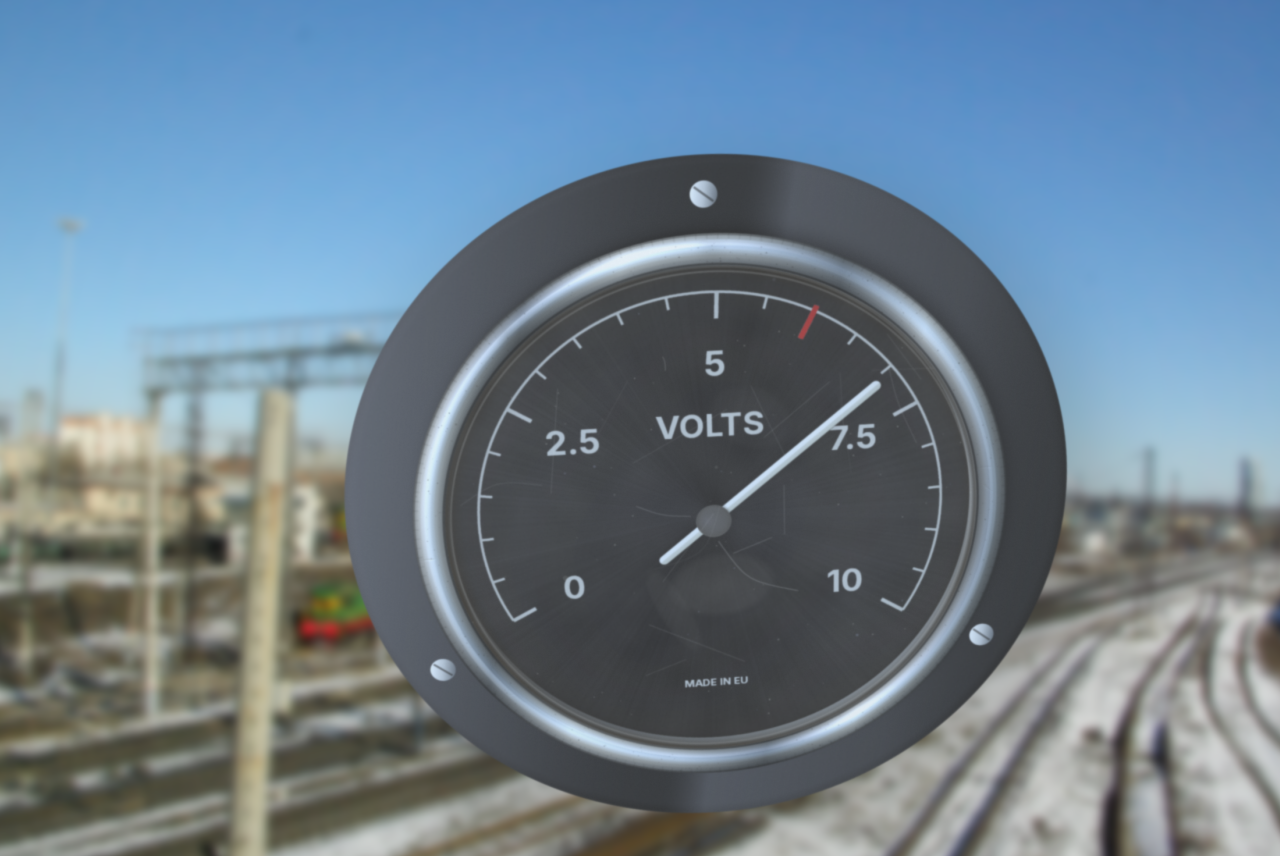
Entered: {"value": 7, "unit": "V"}
